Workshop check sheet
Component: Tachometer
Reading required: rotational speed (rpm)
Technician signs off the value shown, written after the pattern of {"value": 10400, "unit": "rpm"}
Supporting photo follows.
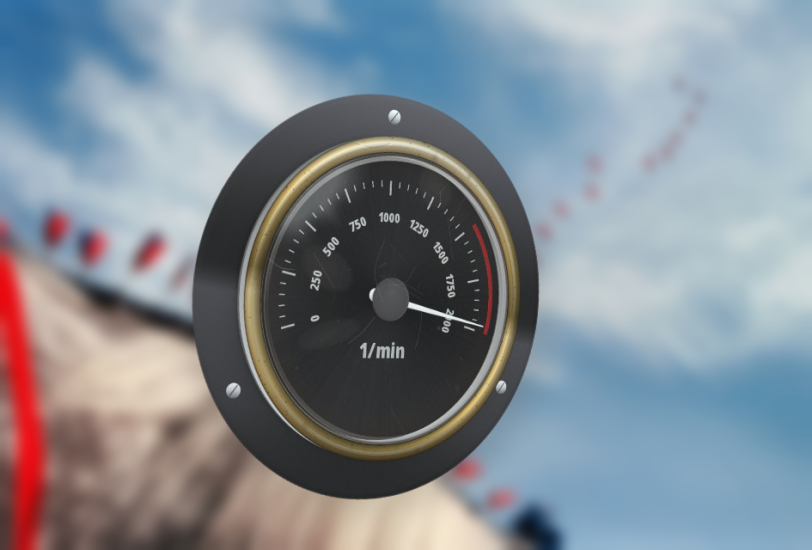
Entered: {"value": 1975, "unit": "rpm"}
